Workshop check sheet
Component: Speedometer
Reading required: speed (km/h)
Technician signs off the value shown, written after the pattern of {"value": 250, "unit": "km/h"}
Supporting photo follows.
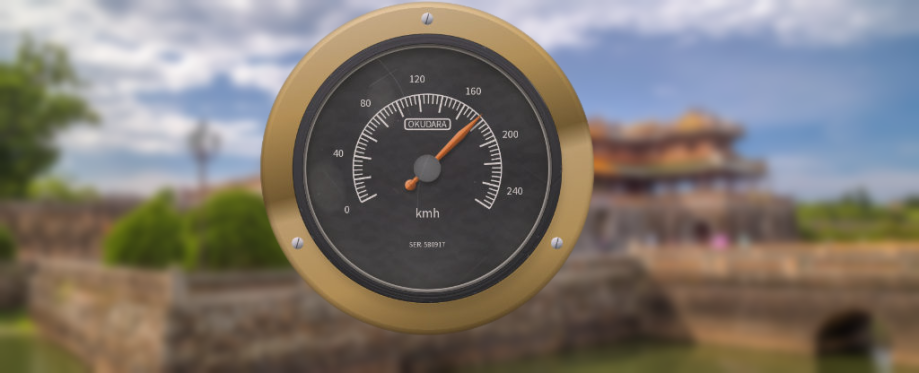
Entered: {"value": 176, "unit": "km/h"}
